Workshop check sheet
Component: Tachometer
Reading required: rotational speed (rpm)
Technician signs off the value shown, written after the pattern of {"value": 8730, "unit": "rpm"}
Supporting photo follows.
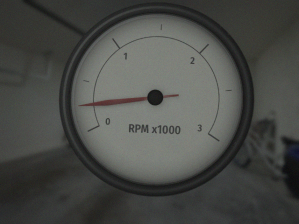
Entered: {"value": 250, "unit": "rpm"}
